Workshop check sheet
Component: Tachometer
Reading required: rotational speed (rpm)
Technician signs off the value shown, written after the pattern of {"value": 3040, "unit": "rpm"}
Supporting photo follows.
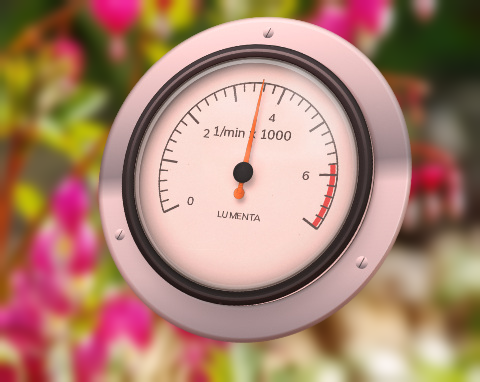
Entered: {"value": 3600, "unit": "rpm"}
